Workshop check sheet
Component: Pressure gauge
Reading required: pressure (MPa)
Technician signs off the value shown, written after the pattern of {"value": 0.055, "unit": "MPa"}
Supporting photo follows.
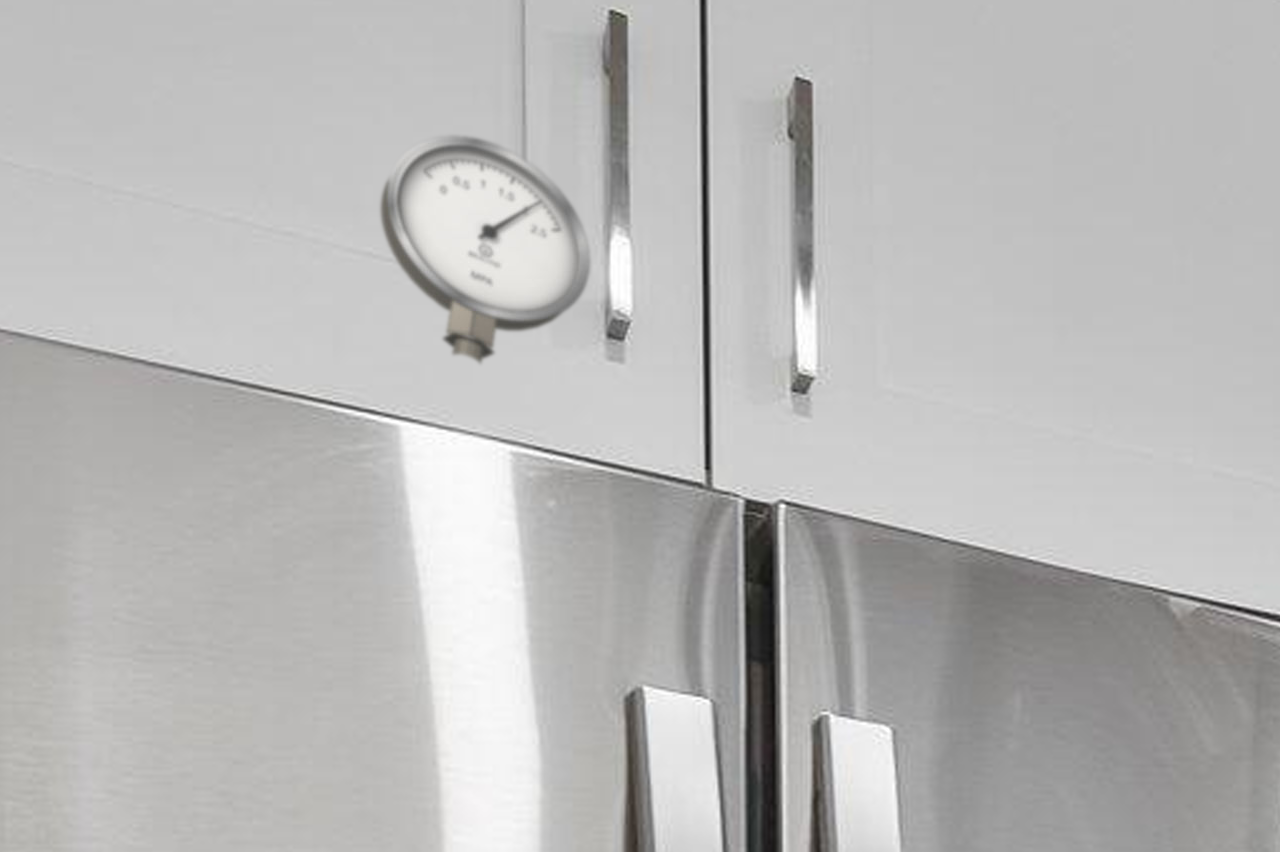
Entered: {"value": 2, "unit": "MPa"}
